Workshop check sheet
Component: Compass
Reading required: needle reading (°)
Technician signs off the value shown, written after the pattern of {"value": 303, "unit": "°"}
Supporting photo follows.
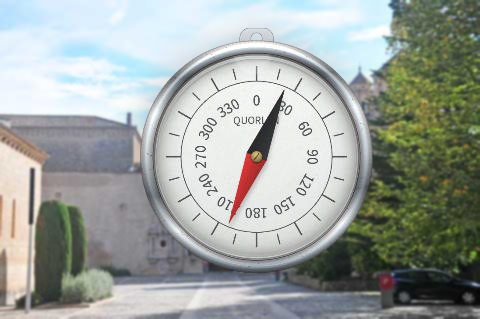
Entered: {"value": 202.5, "unit": "°"}
